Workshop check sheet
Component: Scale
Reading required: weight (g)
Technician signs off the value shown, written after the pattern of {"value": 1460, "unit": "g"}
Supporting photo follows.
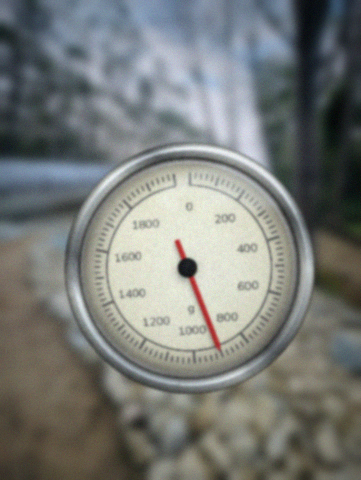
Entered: {"value": 900, "unit": "g"}
